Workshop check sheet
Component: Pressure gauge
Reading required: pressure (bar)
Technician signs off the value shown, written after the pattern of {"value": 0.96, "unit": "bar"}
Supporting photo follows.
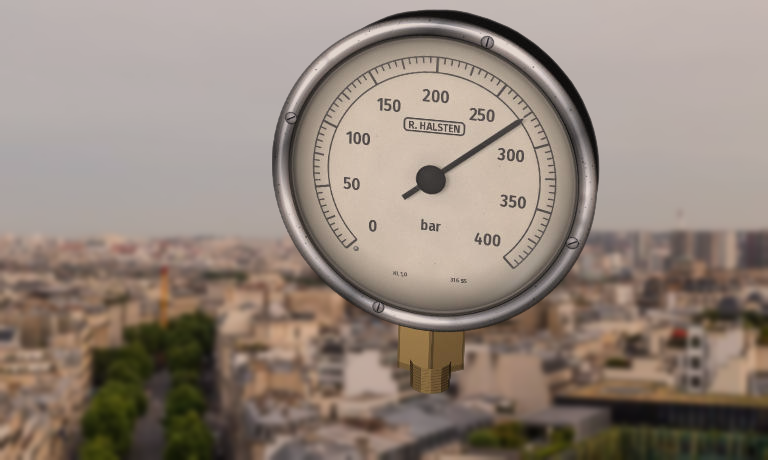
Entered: {"value": 275, "unit": "bar"}
